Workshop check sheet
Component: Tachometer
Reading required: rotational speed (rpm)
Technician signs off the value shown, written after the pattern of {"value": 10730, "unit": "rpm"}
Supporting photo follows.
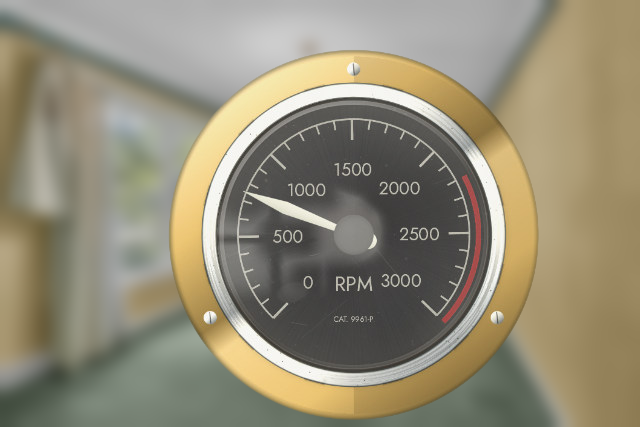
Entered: {"value": 750, "unit": "rpm"}
